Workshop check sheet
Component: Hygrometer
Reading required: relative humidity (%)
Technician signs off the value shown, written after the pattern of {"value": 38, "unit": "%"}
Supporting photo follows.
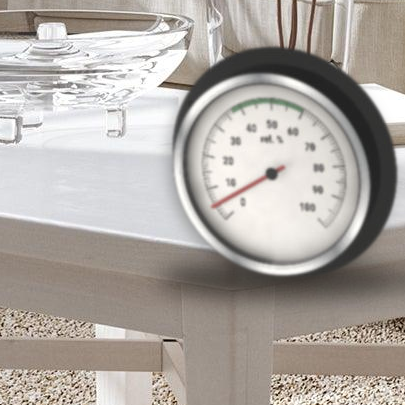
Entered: {"value": 5, "unit": "%"}
